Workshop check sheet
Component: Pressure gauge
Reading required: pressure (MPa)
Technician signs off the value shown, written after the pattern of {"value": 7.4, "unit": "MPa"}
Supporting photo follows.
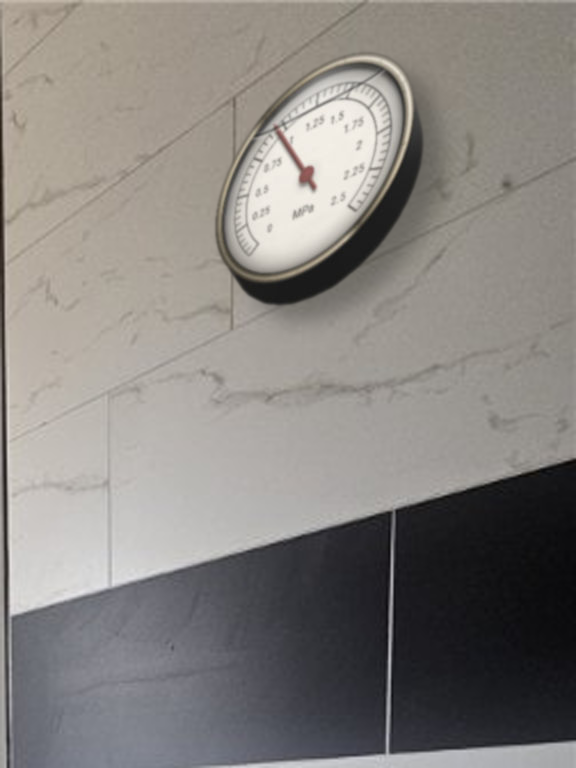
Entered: {"value": 0.95, "unit": "MPa"}
